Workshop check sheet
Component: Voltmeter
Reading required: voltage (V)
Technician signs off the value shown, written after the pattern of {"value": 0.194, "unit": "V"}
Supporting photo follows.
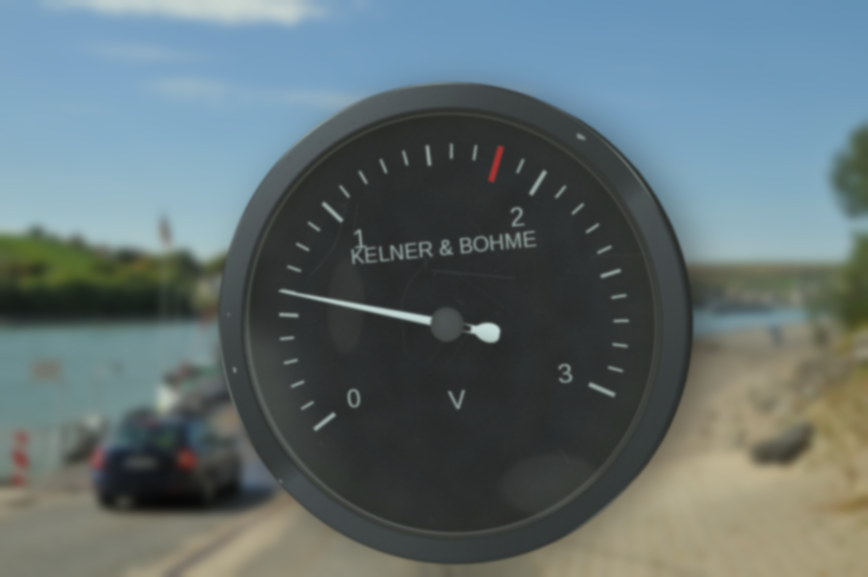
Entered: {"value": 0.6, "unit": "V"}
